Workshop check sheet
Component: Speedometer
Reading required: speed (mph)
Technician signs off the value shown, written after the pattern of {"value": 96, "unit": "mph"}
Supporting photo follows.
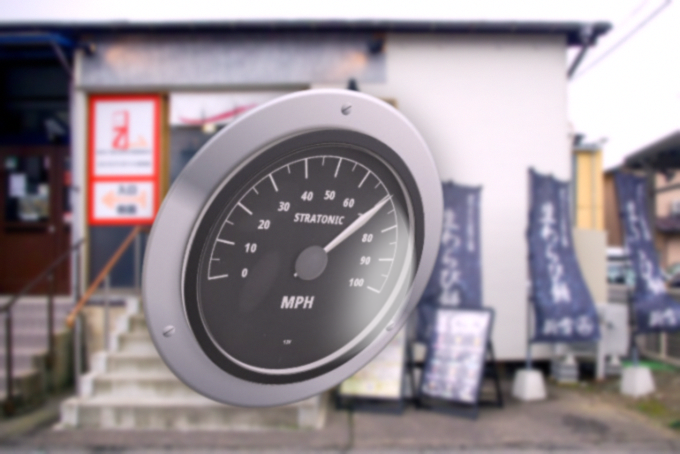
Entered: {"value": 70, "unit": "mph"}
